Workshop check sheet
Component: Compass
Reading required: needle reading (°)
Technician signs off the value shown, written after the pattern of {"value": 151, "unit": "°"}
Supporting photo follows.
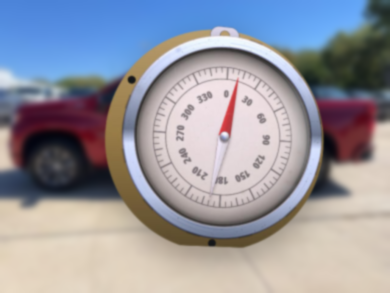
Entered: {"value": 10, "unit": "°"}
